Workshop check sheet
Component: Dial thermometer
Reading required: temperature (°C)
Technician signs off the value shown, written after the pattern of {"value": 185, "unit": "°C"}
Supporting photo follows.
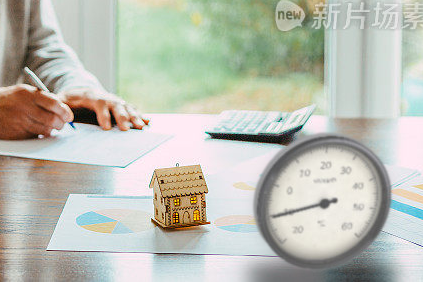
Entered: {"value": -10, "unit": "°C"}
